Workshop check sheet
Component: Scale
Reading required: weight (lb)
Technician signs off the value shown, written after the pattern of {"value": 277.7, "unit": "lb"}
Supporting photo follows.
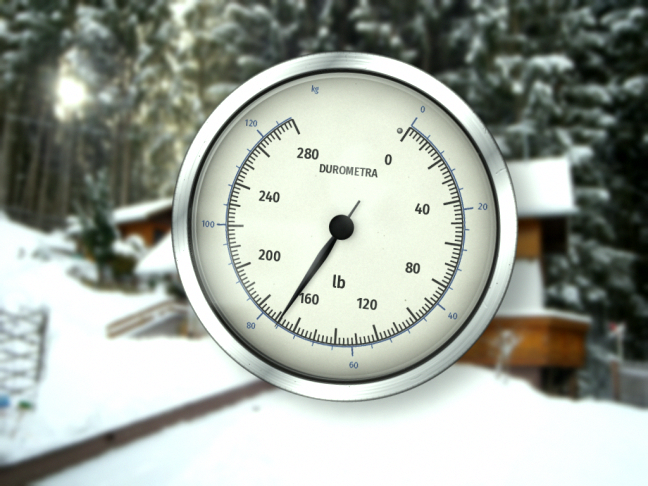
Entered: {"value": 168, "unit": "lb"}
